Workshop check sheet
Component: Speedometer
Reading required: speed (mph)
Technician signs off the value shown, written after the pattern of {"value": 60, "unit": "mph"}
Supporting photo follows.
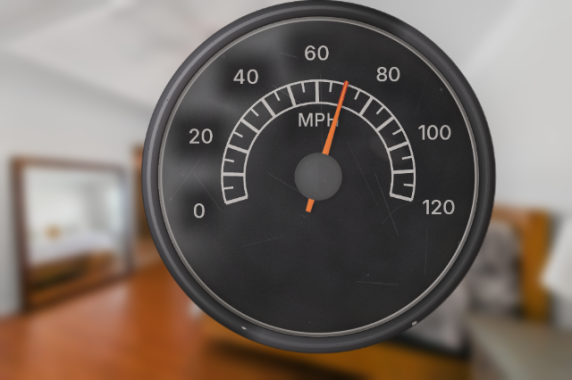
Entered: {"value": 70, "unit": "mph"}
